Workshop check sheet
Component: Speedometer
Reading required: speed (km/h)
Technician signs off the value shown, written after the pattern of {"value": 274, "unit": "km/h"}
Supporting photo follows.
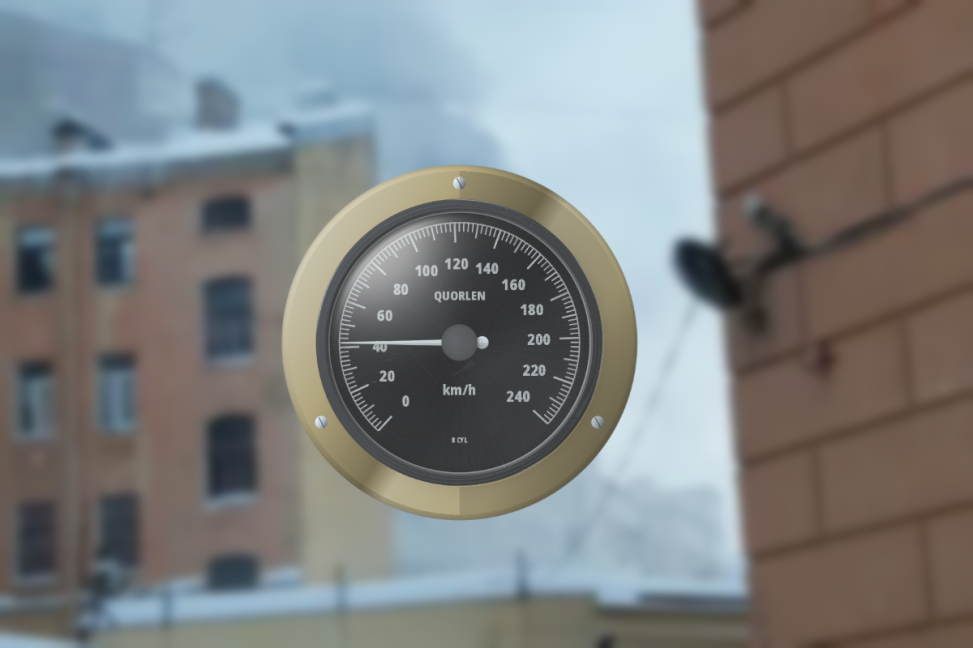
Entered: {"value": 42, "unit": "km/h"}
